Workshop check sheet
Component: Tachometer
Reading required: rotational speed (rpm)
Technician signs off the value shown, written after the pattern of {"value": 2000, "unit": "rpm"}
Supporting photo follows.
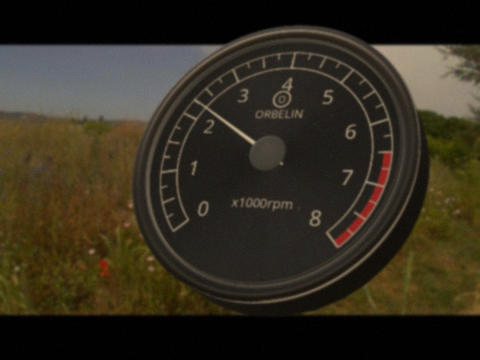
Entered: {"value": 2250, "unit": "rpm"}
